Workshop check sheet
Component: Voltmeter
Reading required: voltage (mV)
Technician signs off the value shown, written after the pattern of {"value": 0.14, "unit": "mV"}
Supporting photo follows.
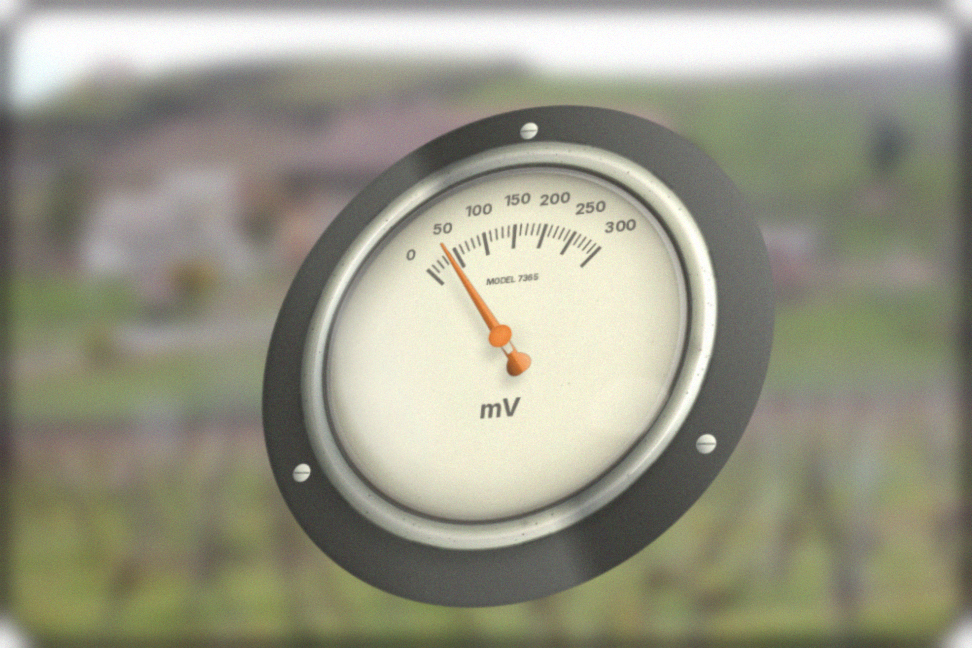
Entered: {"value": 40, "unit": "mV"}
